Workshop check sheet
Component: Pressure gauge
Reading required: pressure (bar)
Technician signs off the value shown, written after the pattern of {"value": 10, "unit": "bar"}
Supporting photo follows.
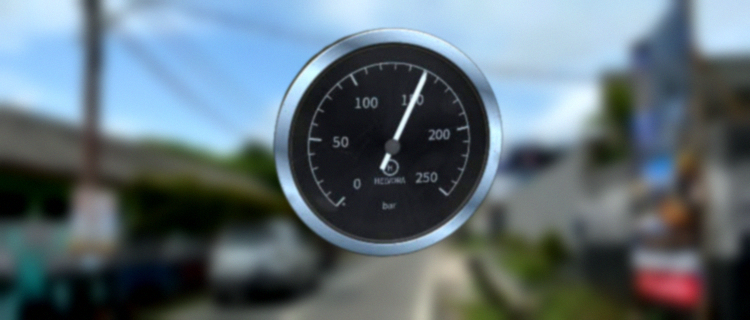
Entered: {"value": 150, "unit": "bar"}
